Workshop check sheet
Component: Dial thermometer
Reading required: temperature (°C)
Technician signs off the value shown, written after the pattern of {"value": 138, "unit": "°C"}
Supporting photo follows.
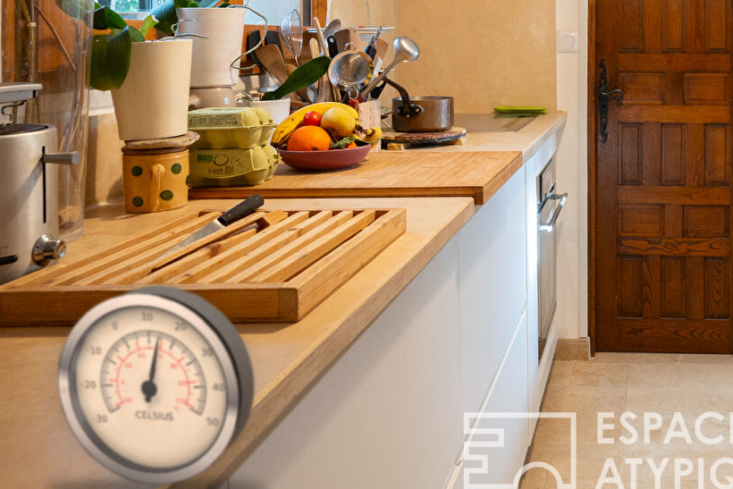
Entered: {"value": 15, "unit": "°C"}
